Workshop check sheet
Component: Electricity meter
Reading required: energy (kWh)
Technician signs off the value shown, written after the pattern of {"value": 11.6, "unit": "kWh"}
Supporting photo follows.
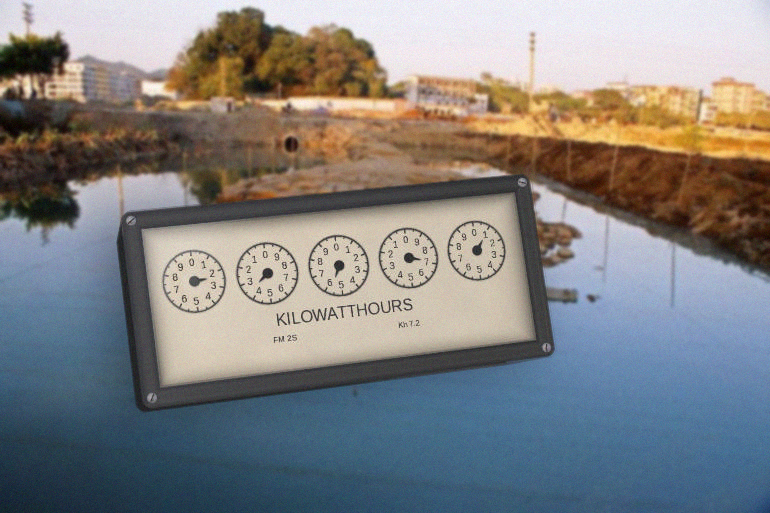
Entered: {"value": 23571, "unit": "kWh"}
